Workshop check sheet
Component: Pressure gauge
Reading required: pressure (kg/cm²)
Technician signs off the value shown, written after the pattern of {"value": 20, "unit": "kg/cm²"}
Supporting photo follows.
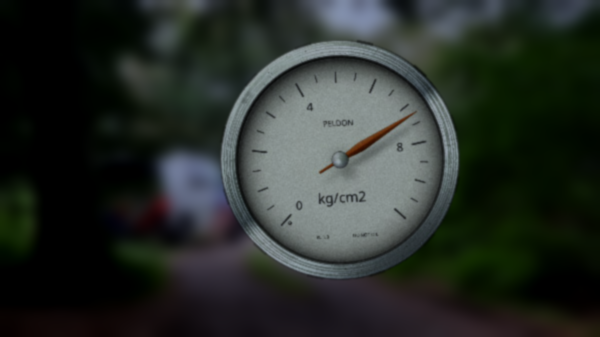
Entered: {"value": 7.25, "unit": "kg/cm²"}
